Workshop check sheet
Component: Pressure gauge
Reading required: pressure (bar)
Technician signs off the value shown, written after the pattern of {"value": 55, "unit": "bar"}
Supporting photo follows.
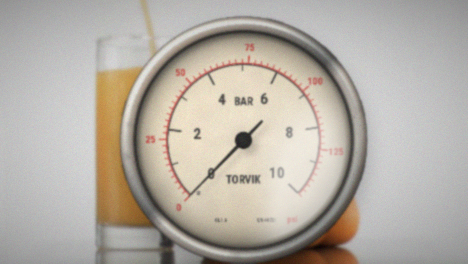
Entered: {"value": 0, "unit": "bar"}
